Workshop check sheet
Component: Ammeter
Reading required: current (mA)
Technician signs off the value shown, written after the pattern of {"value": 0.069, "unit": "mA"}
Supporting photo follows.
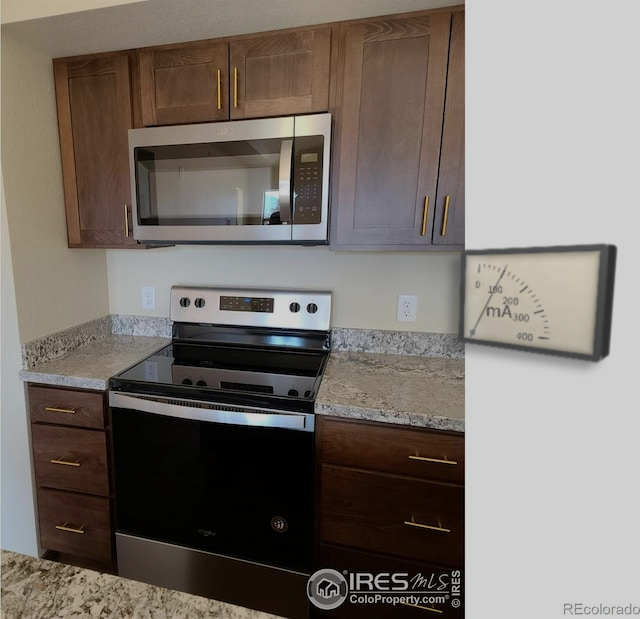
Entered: {"value": 100, "unit": "mA"}
